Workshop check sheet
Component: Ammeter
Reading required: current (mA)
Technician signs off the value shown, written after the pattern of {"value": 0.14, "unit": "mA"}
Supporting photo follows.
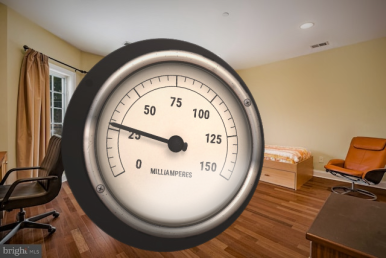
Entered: {"value": 27.5, "unit": "mA"}
